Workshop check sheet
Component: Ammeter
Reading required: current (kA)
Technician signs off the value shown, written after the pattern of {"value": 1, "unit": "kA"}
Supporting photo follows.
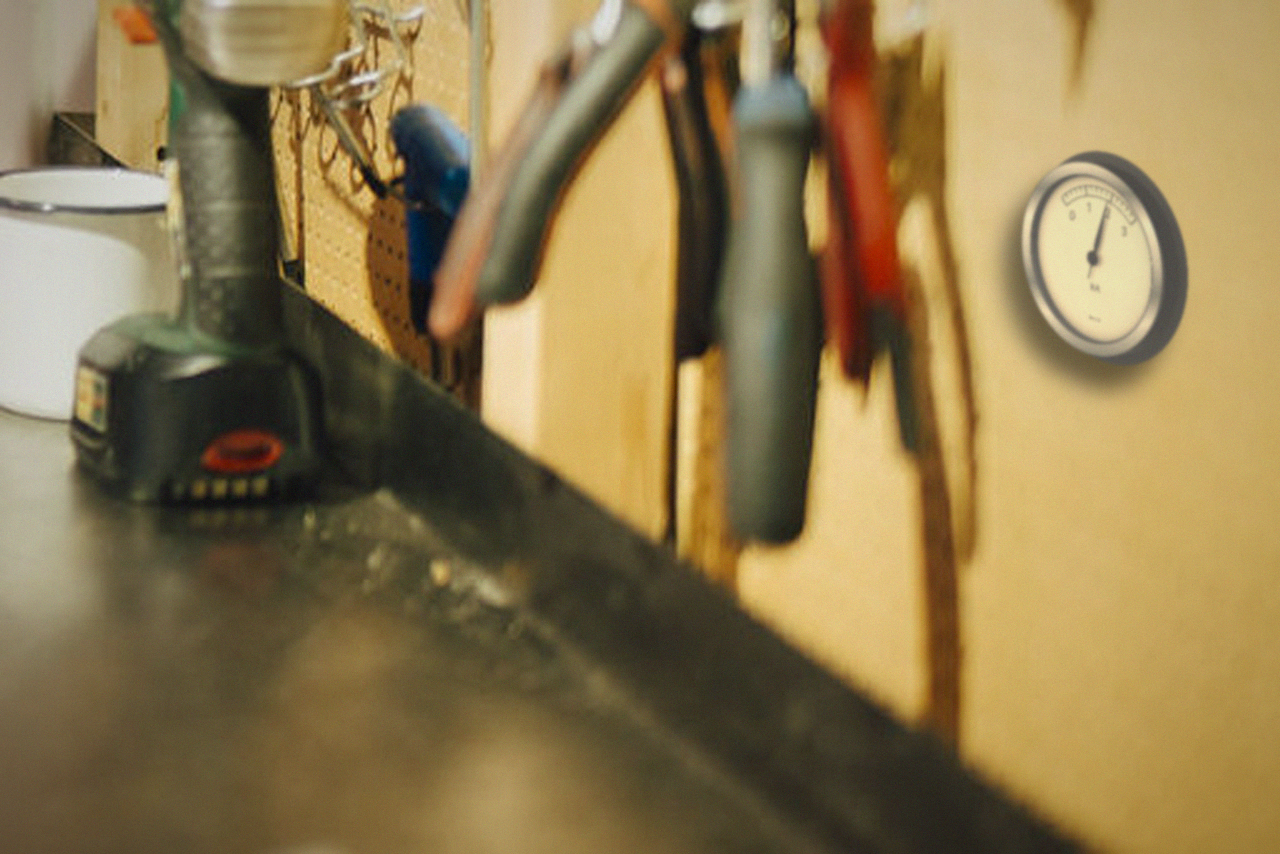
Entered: {"value": 2, "unit": "kA"}
